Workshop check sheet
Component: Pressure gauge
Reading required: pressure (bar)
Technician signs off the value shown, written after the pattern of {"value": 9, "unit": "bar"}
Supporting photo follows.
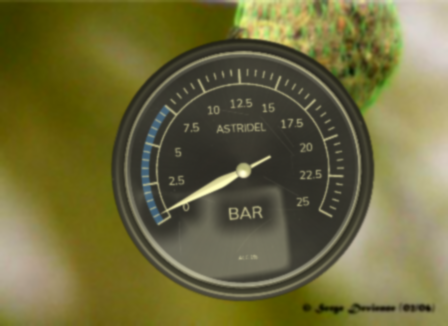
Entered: {"value": 0.5, "unit": "bar"}
